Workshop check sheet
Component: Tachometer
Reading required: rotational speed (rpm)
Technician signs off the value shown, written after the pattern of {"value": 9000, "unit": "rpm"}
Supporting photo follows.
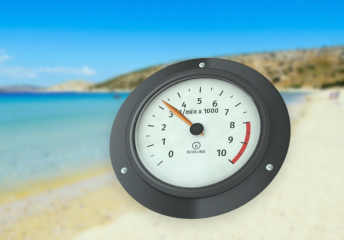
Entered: {"value": 3250, "unit": "rpm"}
